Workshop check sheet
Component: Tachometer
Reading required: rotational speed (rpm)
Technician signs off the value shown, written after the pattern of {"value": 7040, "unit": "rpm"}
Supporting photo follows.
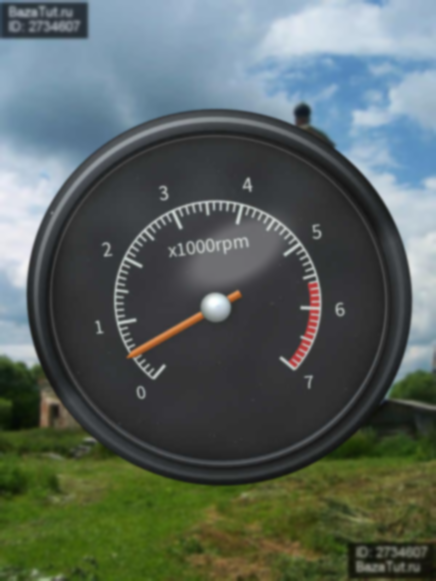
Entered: {"value": 500, "unit": "rpm"}
